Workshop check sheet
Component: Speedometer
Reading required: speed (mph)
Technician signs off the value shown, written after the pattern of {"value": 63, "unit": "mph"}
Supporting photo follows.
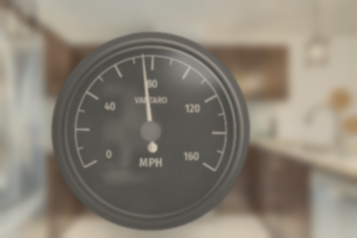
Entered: {"value": 75, "unit": "mph"}
